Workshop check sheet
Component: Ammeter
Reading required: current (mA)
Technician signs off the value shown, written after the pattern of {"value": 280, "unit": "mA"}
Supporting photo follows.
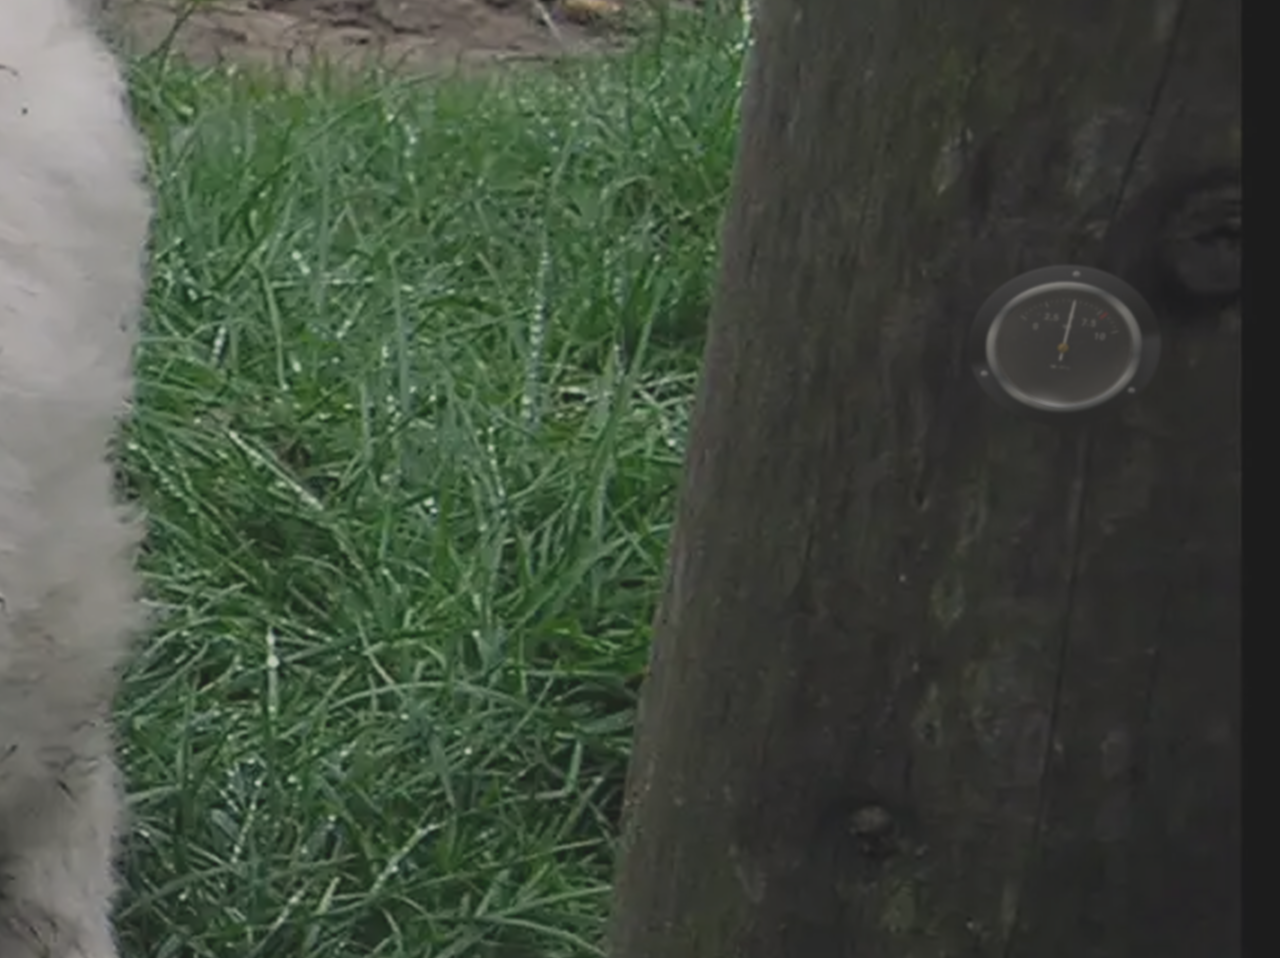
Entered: {"value": 5, "unit": "mA"}
